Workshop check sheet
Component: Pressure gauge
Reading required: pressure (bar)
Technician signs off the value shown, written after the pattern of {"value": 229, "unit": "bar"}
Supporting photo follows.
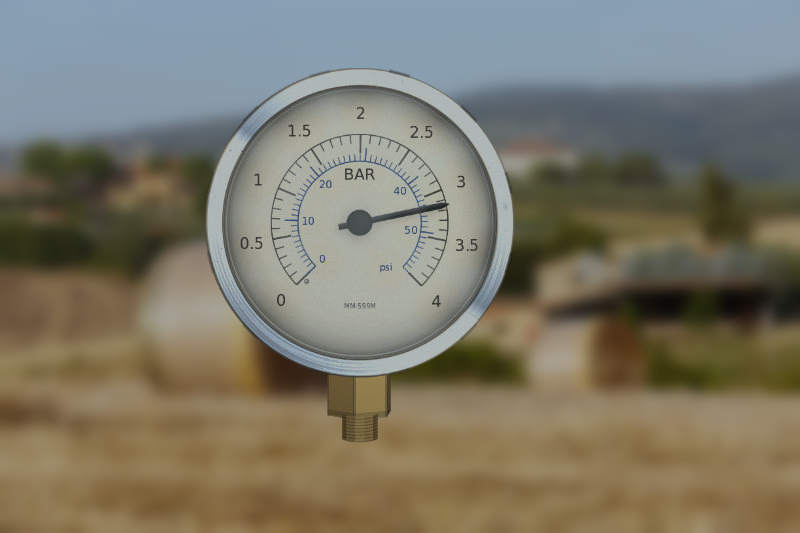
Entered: {"value": 3.15, "unit": "bar"}
